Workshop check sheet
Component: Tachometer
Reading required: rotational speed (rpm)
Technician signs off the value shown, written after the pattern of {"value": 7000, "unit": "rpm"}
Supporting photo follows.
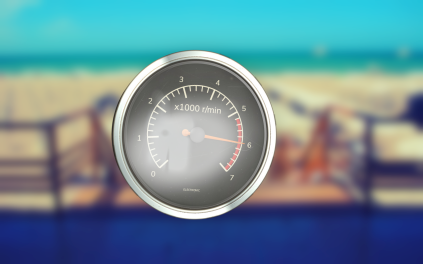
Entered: {"value": 6000, "unit": "rpm"}
